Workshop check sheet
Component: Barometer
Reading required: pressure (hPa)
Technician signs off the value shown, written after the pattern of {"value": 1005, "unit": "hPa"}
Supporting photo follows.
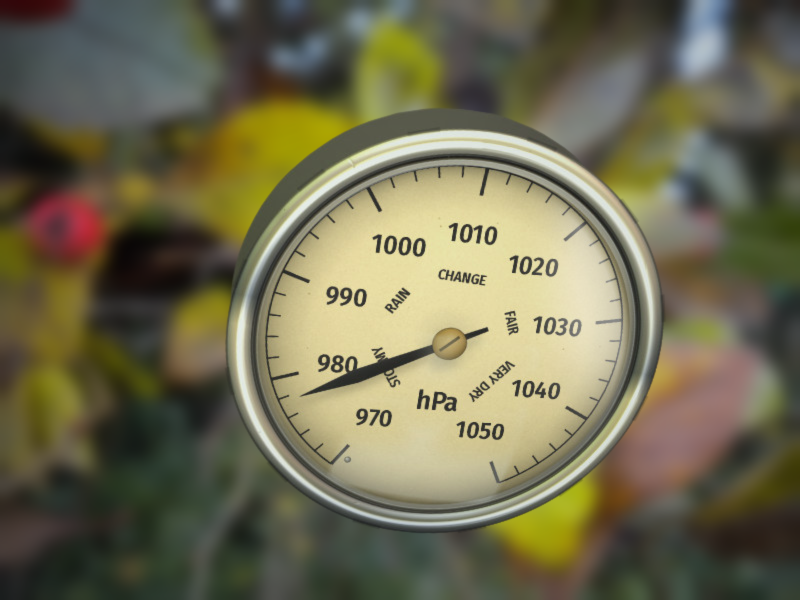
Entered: {"value": 978, "unit": "hPa"}
